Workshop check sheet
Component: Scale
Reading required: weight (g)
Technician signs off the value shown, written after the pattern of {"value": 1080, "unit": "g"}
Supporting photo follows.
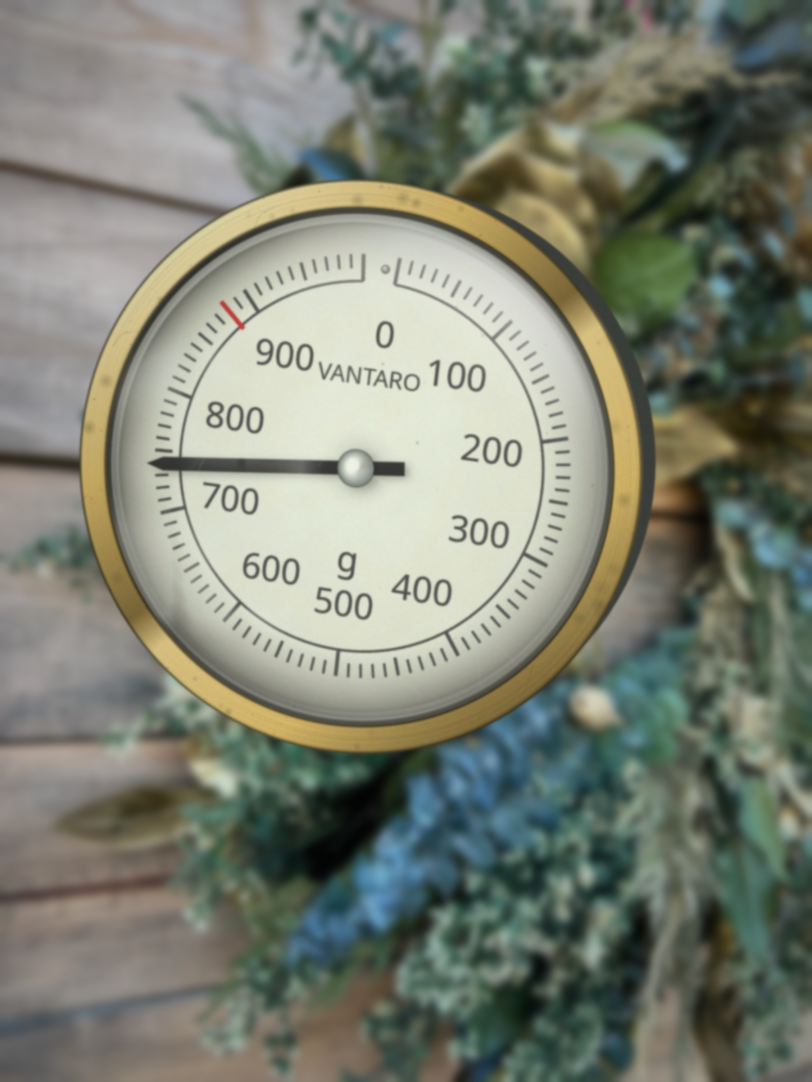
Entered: {"value": 740, "unit": "g"}
